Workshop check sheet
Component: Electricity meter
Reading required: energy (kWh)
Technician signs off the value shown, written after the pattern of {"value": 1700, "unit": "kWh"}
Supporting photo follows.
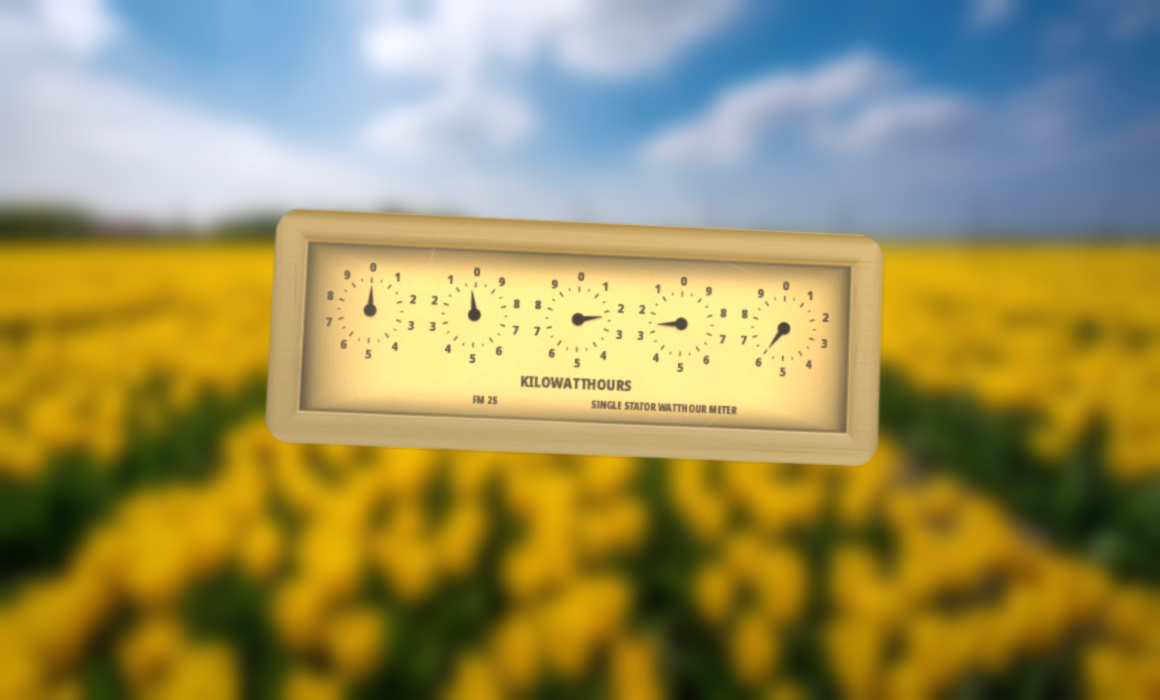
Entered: {"value": 226, "unit": "kWh"}
